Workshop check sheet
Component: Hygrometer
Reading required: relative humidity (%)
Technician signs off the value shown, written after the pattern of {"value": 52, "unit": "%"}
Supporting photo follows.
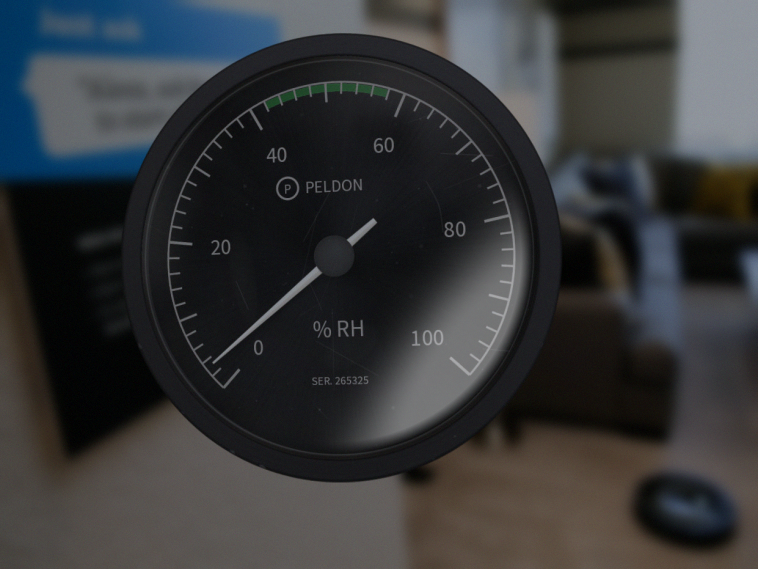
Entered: {"value": 3, "unit": "%"}
